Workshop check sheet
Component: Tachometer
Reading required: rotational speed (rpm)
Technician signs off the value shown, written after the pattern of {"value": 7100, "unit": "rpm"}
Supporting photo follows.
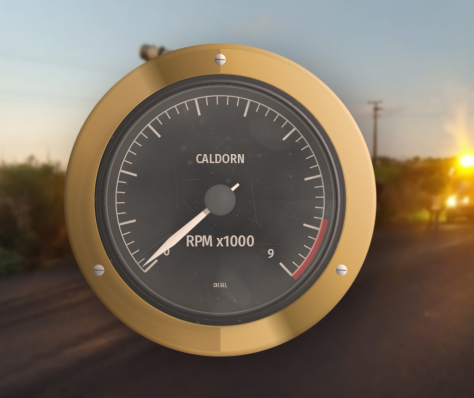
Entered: {"value": 100, "unit": "rpm"}
